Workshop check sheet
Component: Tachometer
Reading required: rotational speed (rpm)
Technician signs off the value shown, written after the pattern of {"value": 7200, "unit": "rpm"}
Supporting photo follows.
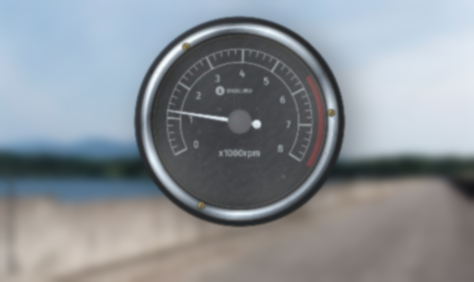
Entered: {"value": 1200, "unit": "rpm"}
